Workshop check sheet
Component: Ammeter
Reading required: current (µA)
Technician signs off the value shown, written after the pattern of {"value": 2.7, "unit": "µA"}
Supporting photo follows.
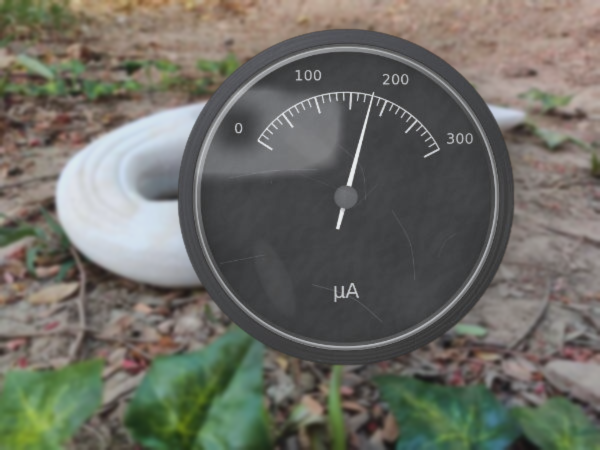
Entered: {"value": 180, "unit": "µA"}
